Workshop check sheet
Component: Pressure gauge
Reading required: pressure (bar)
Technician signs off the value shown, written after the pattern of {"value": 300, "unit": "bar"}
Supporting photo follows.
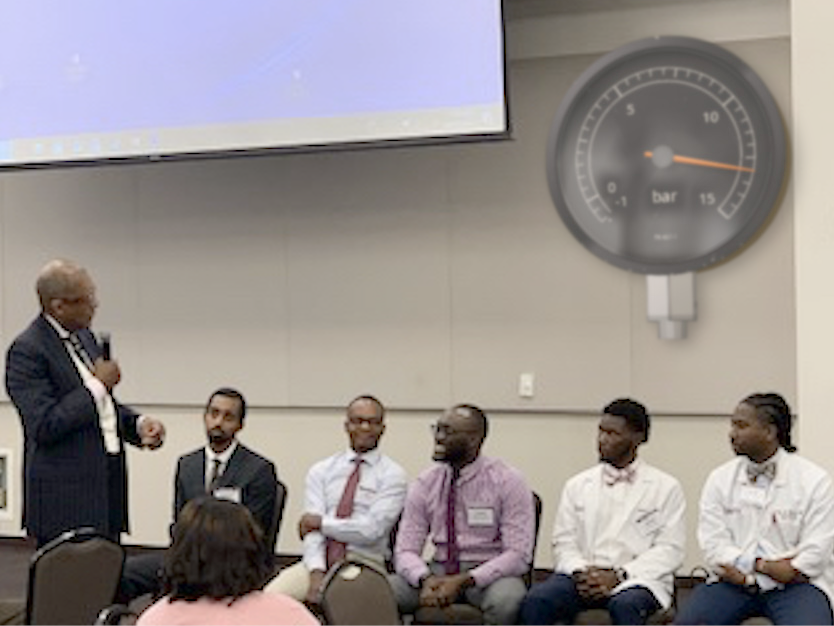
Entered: {"value": 13, "unit": "bar"}
